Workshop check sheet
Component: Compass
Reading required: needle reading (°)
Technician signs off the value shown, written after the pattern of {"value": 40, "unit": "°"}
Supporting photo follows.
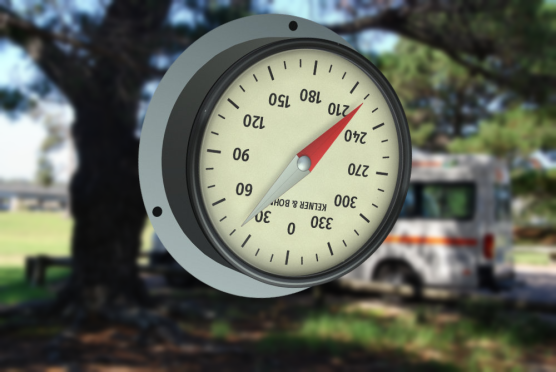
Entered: {"value": 220, "unit": "°"}
